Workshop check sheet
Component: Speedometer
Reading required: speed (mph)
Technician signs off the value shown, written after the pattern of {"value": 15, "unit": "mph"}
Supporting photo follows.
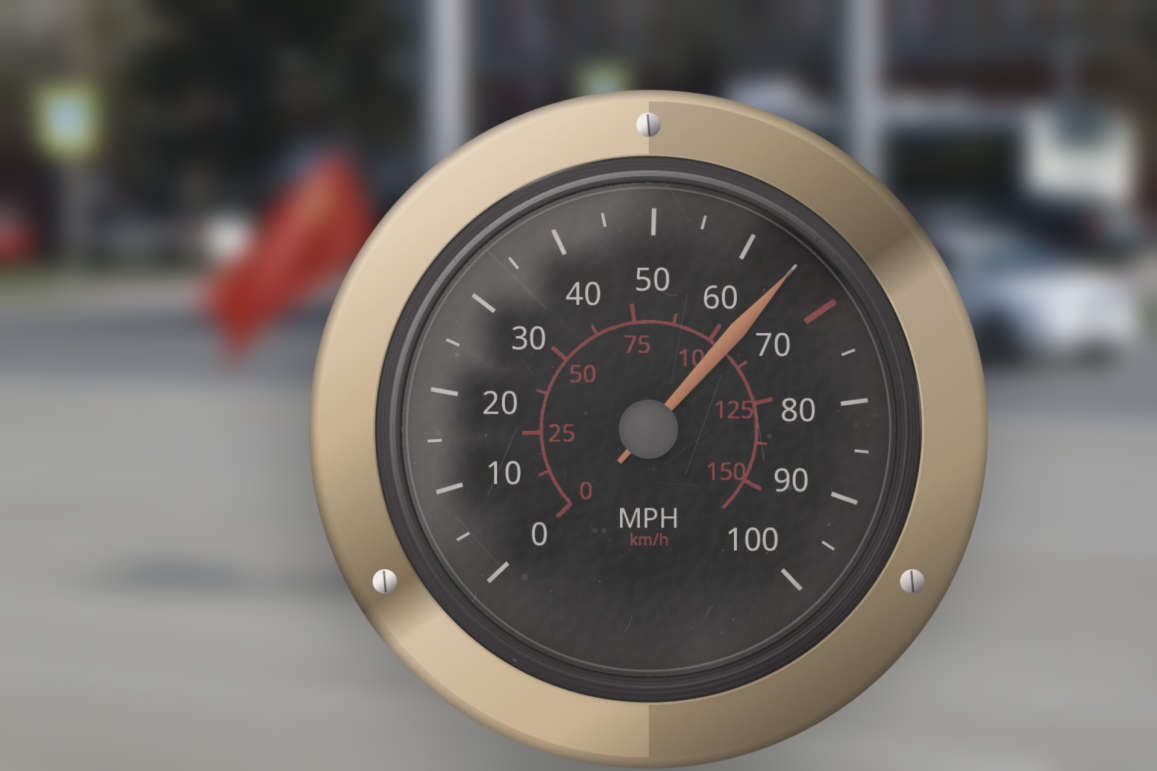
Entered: {"value": 65, "unit": "mph"}
